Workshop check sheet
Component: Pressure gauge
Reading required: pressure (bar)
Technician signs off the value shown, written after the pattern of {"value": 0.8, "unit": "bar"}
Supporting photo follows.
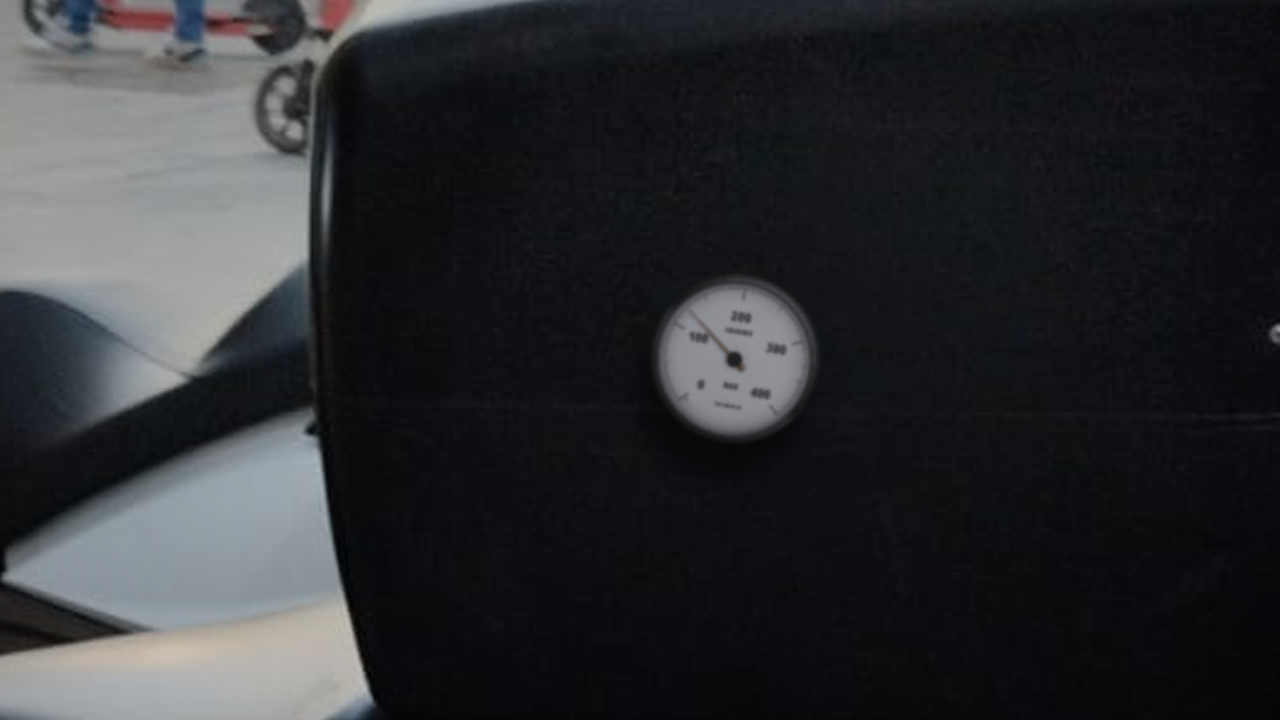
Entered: {"value": 125, "unit": "bar"}
